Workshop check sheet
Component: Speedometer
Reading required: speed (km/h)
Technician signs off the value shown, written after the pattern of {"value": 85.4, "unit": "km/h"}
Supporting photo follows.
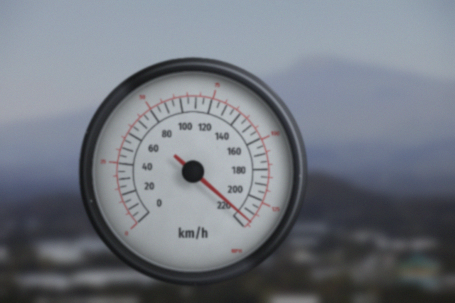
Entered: {"value": 215, "unit": "km/h"}
